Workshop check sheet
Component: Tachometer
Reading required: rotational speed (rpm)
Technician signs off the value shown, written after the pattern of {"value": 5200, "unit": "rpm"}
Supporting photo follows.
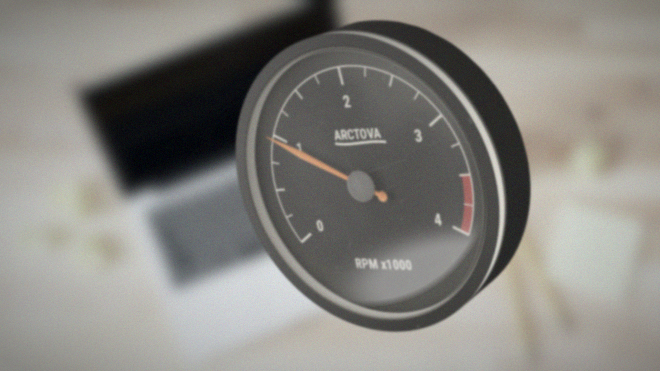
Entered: {"value": 1000, "unit": "rpm"}
